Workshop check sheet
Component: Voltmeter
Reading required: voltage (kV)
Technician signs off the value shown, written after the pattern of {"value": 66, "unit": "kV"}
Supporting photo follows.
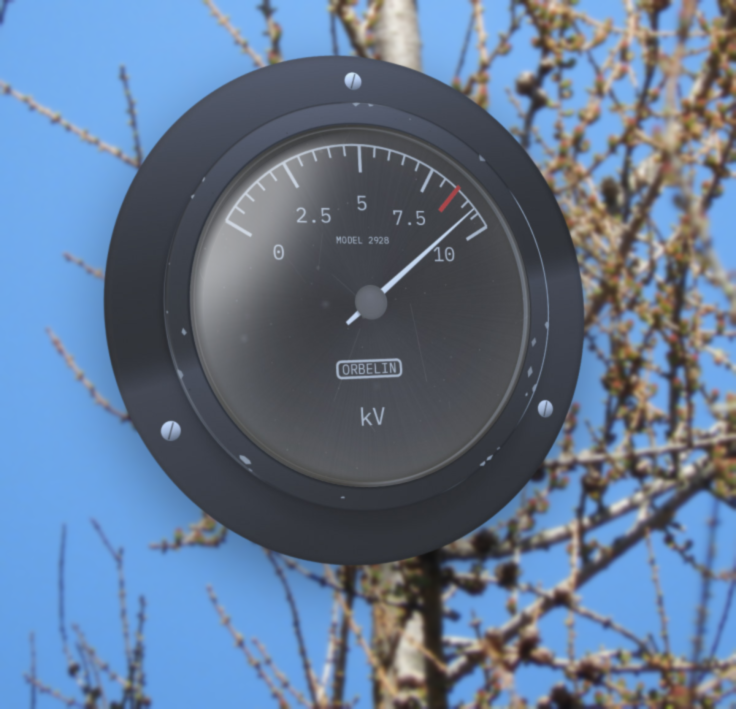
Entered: {"value": 9.25, "unit": "kV"}
